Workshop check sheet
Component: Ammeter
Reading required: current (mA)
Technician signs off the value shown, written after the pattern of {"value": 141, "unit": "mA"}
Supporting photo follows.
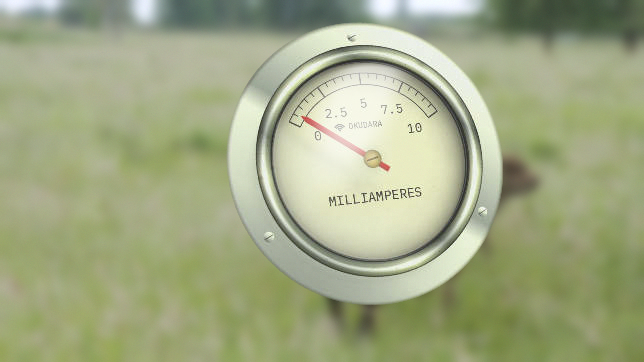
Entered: {"value": 0.5, "unit": "mA"}
